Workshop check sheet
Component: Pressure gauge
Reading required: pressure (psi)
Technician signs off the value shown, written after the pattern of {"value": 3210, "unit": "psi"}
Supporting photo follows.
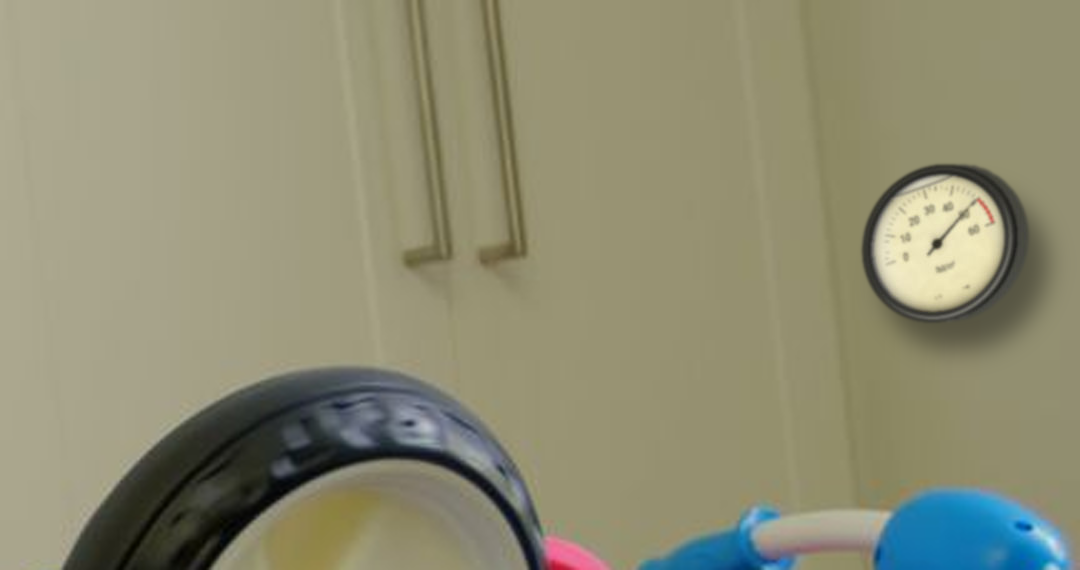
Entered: {"value": 50, "unit": "psi"}
